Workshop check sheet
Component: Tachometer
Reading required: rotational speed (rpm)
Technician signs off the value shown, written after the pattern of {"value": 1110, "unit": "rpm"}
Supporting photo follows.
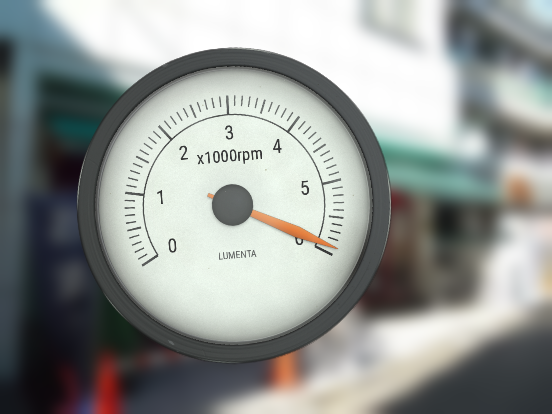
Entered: {"value": 5900, "unit": "rpm"}
